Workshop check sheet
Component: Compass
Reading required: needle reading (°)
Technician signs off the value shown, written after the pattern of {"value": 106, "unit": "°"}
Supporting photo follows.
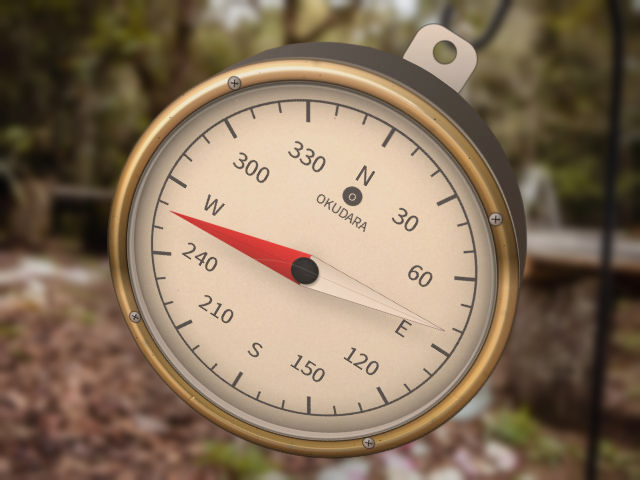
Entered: {"value": 260, "unit": "°"}
